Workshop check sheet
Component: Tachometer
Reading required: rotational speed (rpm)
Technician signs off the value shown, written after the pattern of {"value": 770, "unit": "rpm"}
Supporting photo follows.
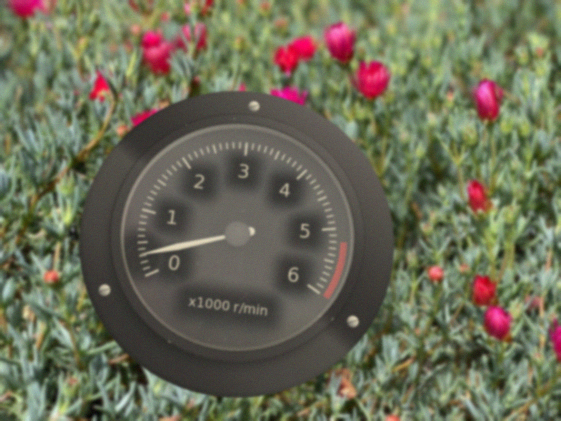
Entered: {"value": 300, "unit": "rpm"}
